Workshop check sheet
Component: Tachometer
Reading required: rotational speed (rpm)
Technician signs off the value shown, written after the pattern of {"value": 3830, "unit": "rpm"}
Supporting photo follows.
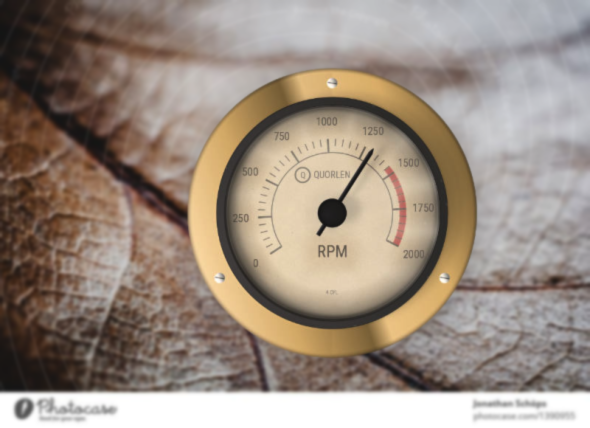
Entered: {"value": 1300, "unit": "rpm"}
